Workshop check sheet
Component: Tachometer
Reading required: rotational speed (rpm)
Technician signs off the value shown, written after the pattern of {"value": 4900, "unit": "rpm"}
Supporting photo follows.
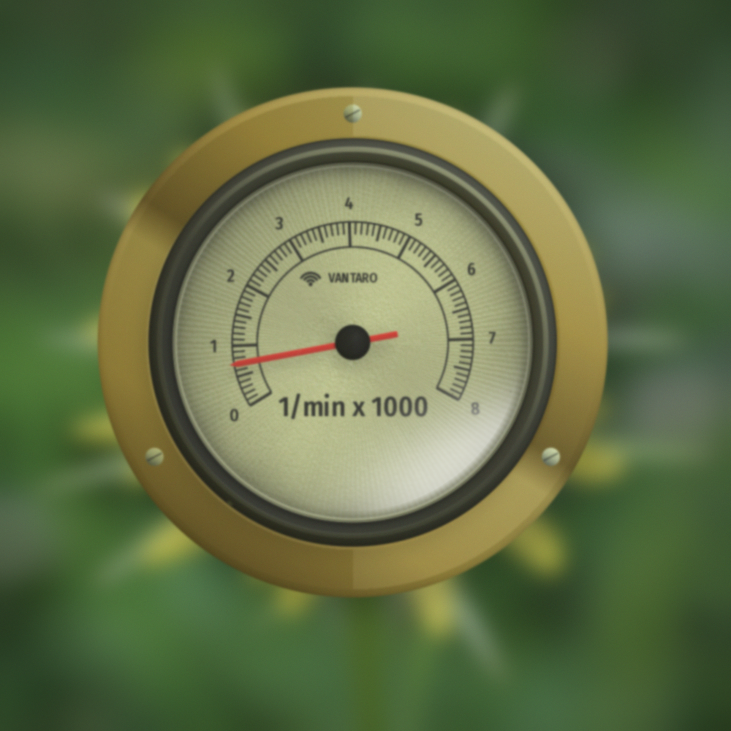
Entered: {"value": 700, "unit": "rpm"}
